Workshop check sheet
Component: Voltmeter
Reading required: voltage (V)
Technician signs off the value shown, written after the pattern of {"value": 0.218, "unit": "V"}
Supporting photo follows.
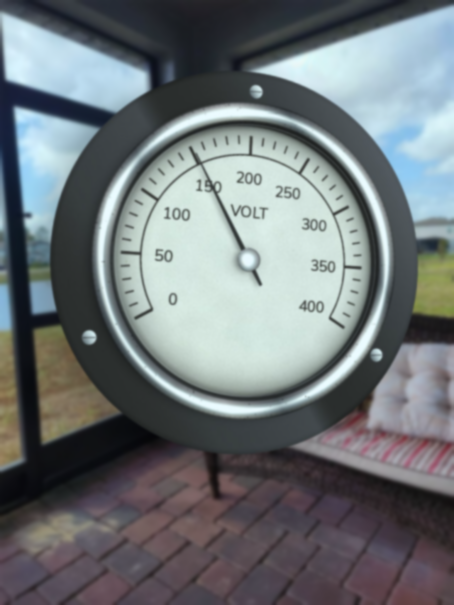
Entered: {"value": 150, "unit": "V"}
